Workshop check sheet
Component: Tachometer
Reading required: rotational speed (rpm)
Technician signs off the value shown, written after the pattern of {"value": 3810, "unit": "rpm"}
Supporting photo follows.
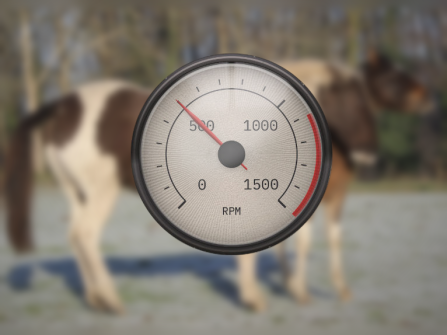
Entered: {"value": 500, "unit": "rpm"}
